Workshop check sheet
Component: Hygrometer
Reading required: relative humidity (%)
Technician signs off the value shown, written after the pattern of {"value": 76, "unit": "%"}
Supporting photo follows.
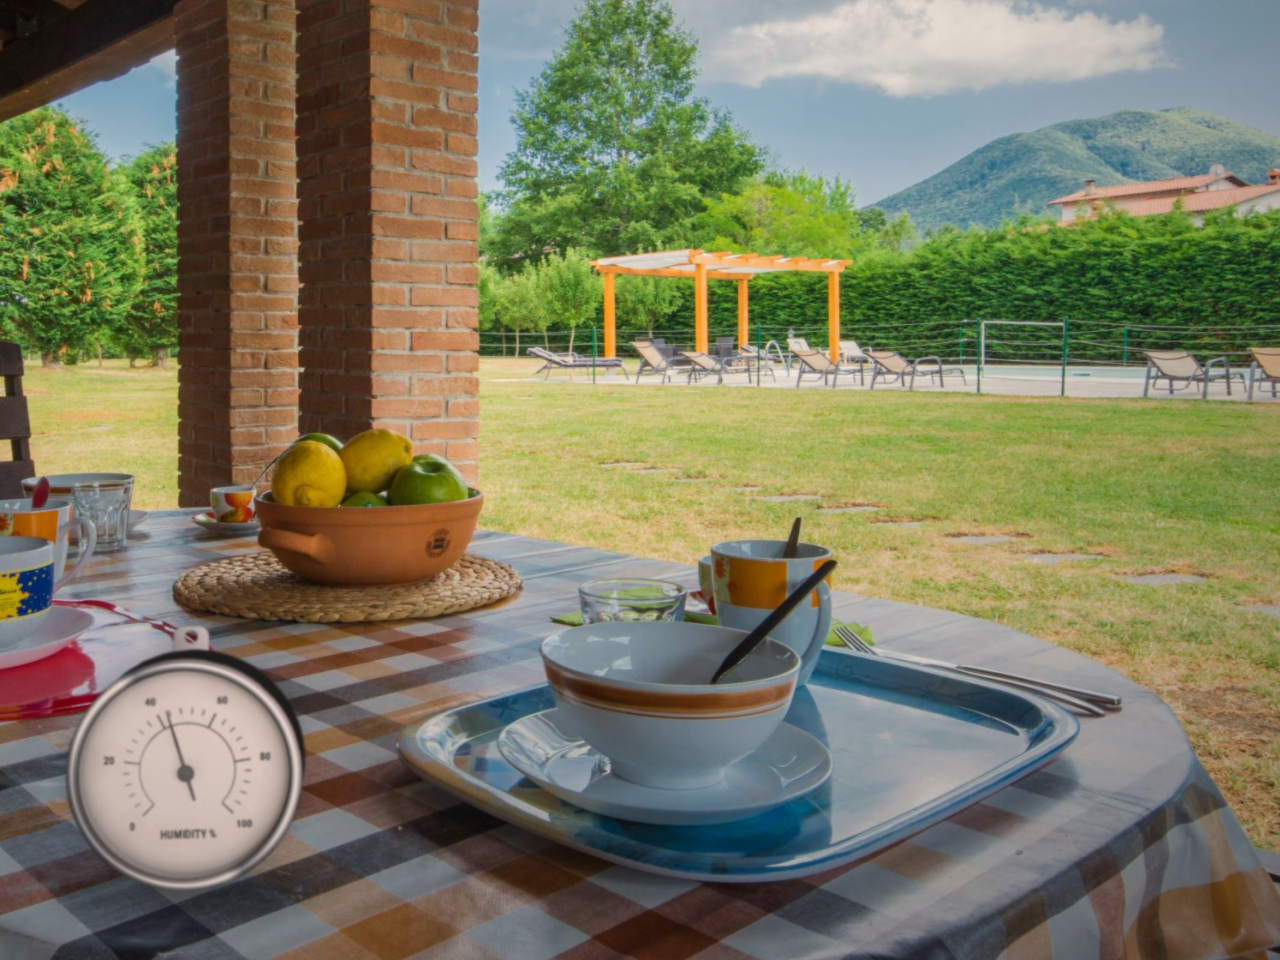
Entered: {"value": 44, "unit": "%"}
